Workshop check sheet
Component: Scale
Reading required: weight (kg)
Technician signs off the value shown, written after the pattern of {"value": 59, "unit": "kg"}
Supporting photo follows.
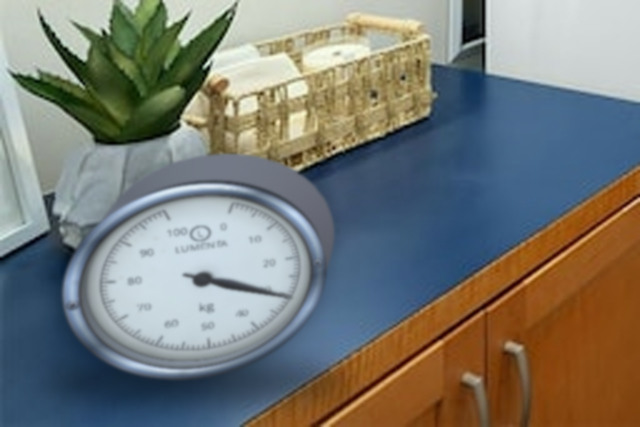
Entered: {"value": 30, "unit": "kg"}
